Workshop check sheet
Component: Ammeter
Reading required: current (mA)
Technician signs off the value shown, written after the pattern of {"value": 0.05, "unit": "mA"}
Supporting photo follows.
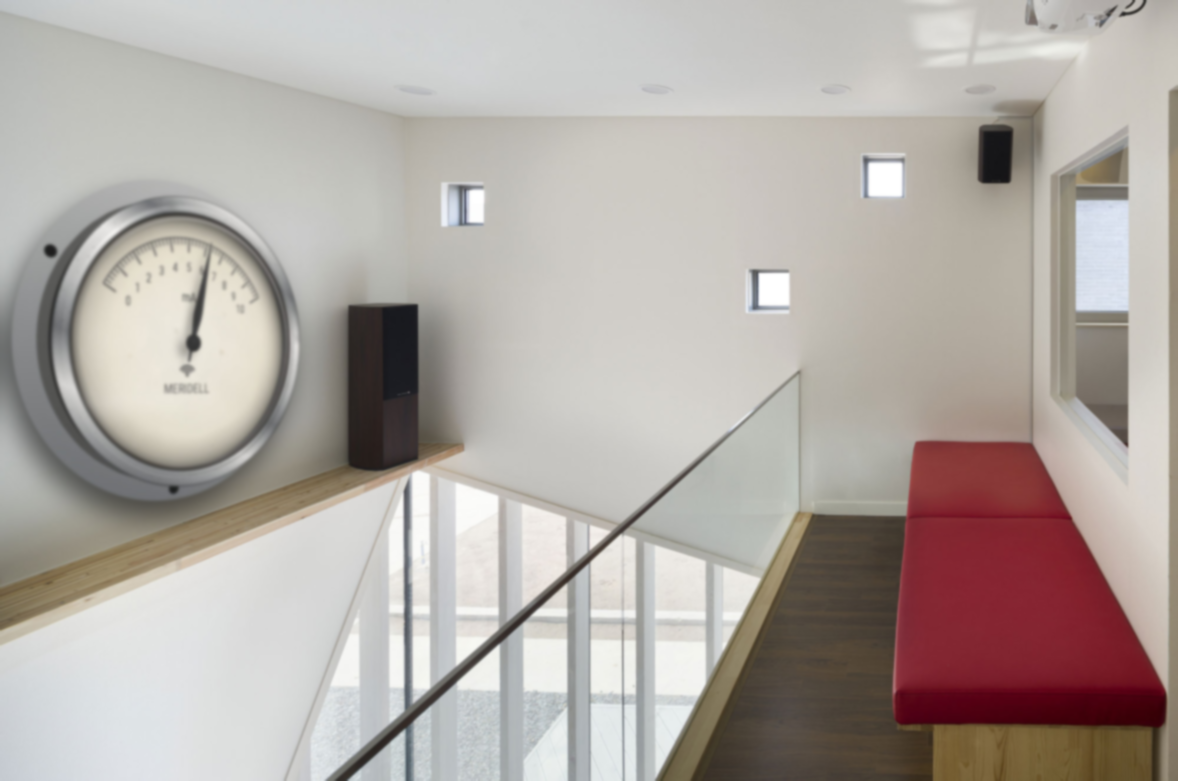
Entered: {"value": 6, "unit": "mA"}
